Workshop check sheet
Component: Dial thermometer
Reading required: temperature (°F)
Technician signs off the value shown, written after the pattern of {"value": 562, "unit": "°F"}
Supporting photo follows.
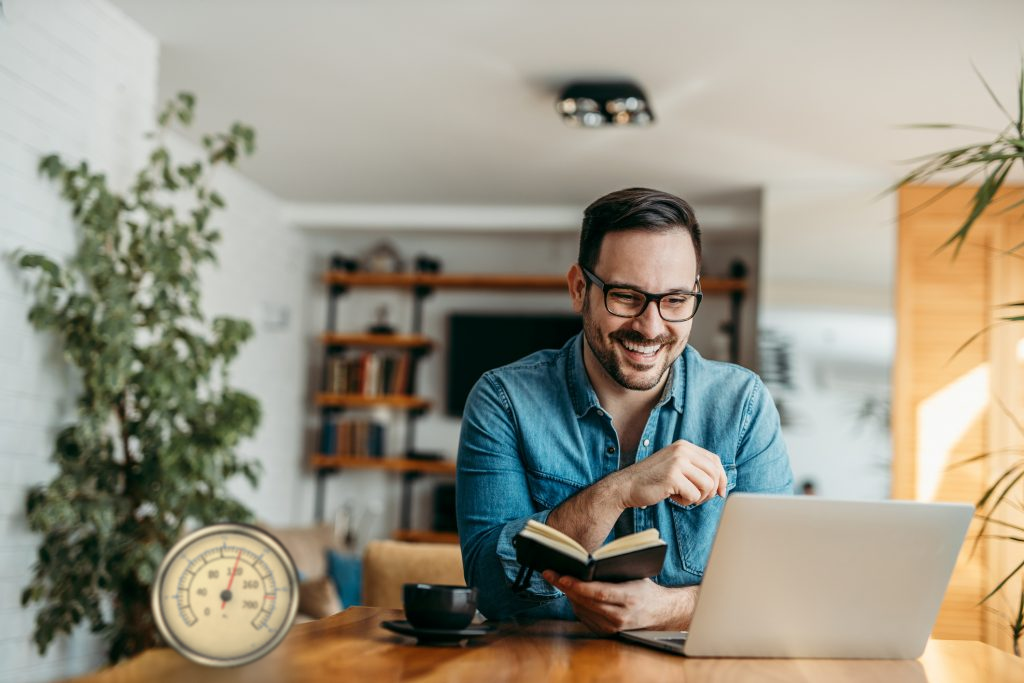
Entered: {"value": 120, "unit": "°F"}
